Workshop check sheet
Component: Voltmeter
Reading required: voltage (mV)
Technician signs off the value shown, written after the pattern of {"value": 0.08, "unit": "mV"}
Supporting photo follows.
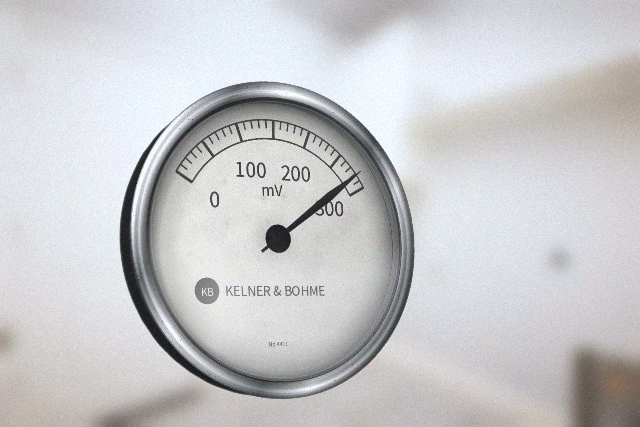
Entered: {"value": 280, "unit": "mV"}
